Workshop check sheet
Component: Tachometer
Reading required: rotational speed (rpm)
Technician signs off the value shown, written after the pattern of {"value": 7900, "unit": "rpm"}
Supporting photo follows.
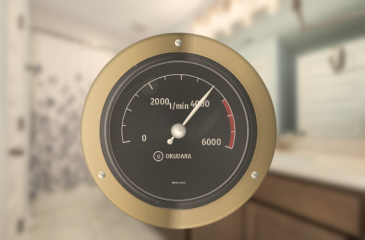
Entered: {"value": 4000, "unit": "rpm"}
